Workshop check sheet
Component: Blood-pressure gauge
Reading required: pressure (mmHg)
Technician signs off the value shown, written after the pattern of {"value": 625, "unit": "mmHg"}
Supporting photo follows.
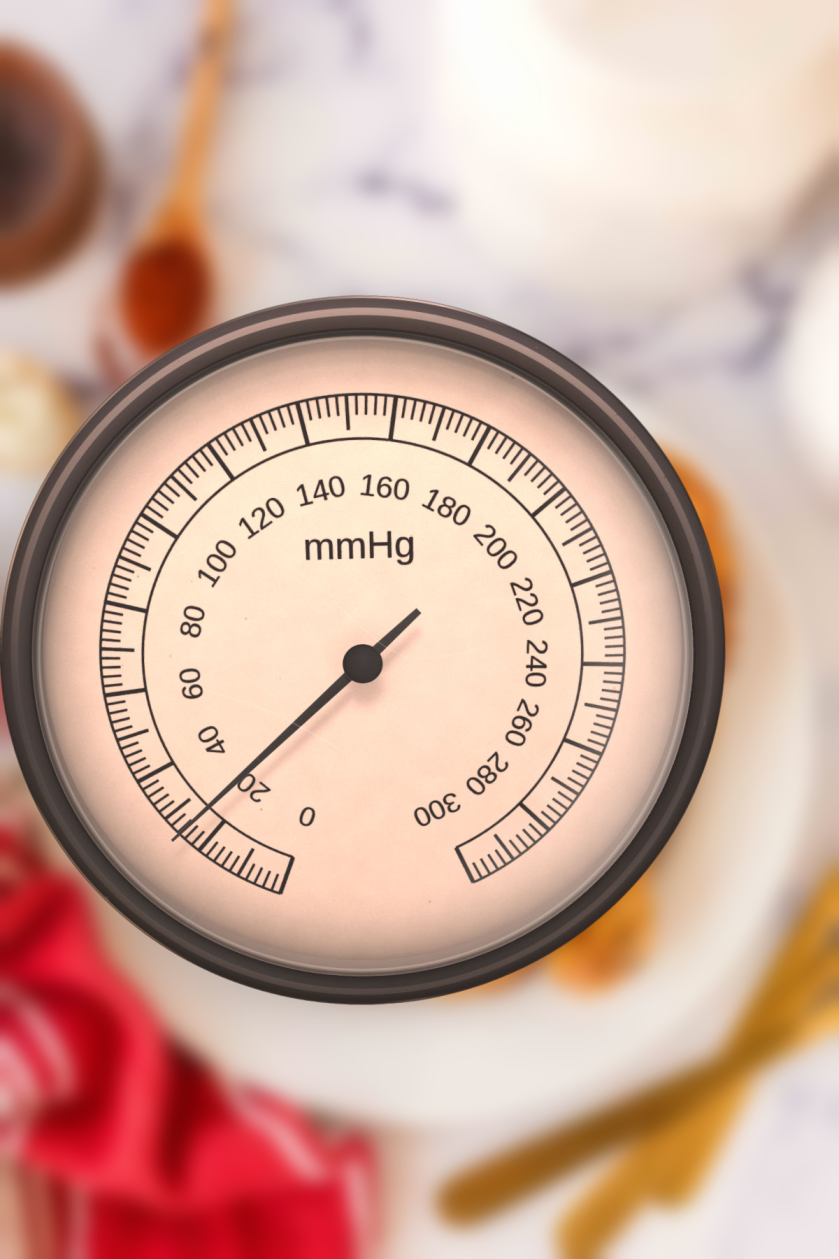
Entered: {"value": 26, "unit": "mmHg"}
